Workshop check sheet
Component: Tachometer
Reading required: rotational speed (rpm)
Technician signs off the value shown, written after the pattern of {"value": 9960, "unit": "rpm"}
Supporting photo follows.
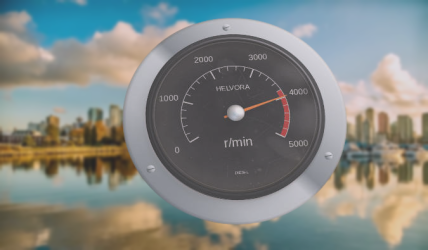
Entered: {"value": 4000, "unit": "rpm"}
